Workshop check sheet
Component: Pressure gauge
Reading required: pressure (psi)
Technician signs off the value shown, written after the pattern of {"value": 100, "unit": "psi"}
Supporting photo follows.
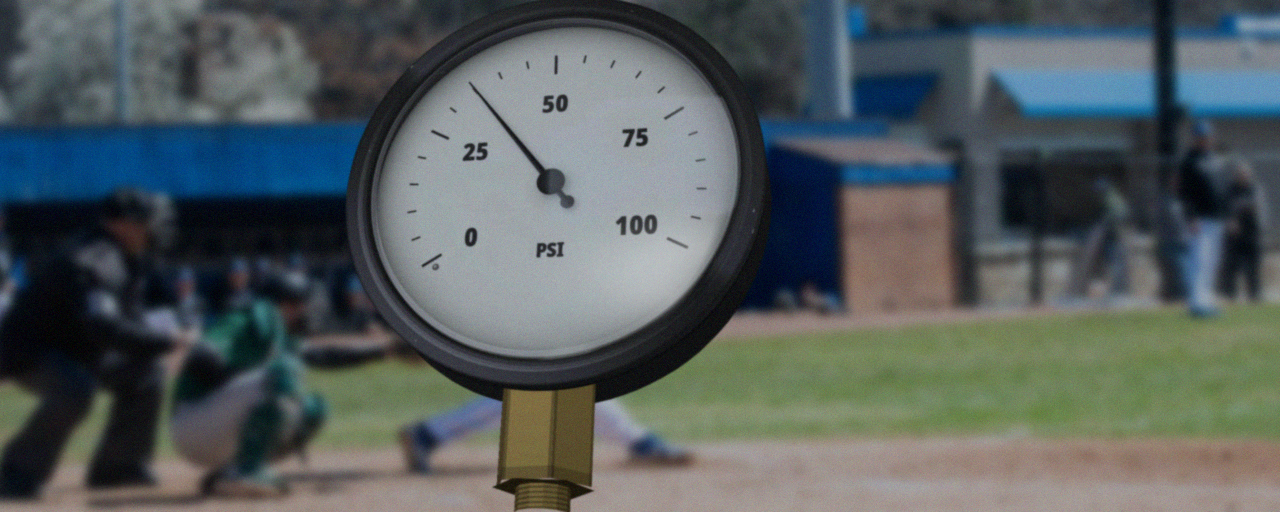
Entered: {"value": 35, "unit": "psi"}
